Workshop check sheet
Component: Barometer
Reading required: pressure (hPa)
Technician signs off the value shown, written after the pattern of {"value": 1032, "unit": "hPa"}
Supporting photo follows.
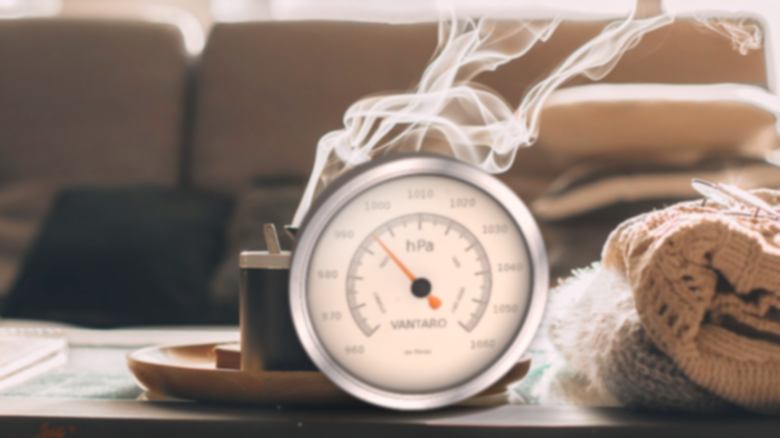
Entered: {"value": 995, "unit": "hPa"}
